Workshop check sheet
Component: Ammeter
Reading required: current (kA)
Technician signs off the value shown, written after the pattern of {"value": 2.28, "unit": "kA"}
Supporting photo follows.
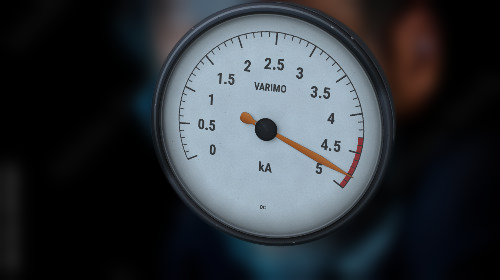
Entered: {"value": 4.8, "unit": "kA"}
